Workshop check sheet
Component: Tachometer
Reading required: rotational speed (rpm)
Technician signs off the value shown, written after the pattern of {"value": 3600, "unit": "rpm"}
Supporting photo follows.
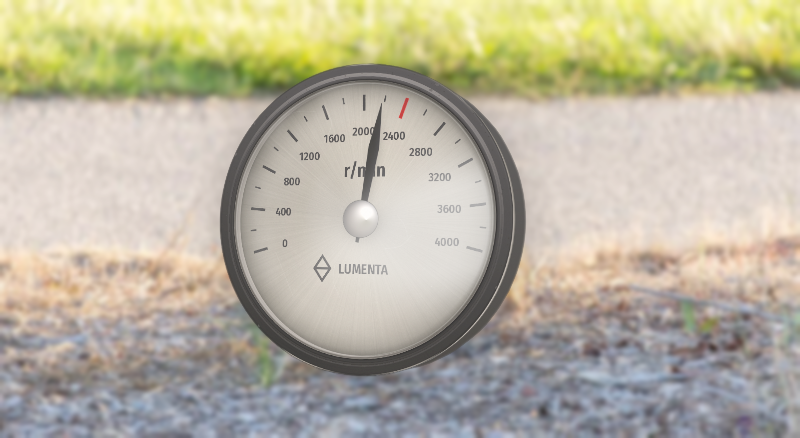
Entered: {"value": 2200, "unit": "rpm"}
